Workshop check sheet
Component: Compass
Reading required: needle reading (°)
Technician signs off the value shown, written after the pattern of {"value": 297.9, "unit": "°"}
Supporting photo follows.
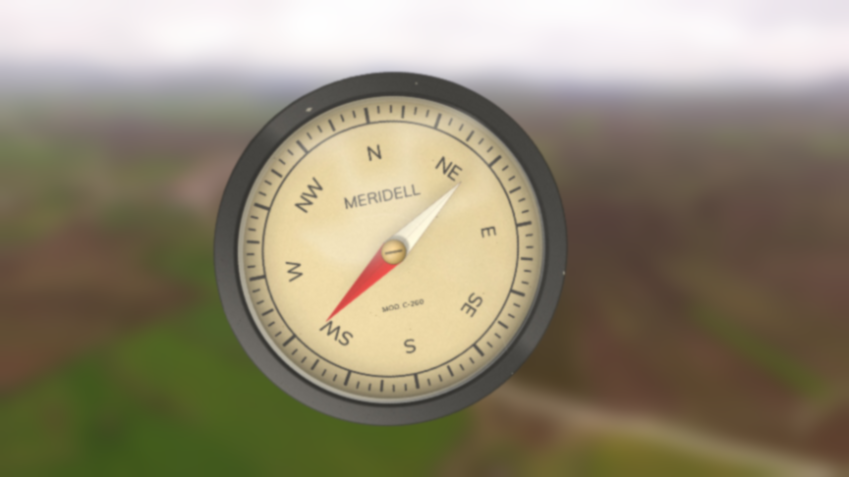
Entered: {"value": 235, "unit": "°"}
